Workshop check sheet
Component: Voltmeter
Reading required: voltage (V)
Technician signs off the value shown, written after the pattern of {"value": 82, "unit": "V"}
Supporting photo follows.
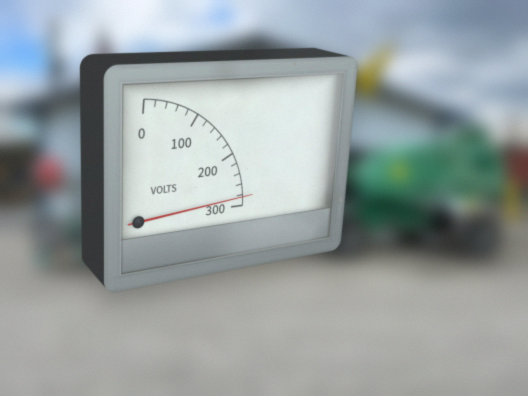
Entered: {"value": 280, "unit": "V"}
